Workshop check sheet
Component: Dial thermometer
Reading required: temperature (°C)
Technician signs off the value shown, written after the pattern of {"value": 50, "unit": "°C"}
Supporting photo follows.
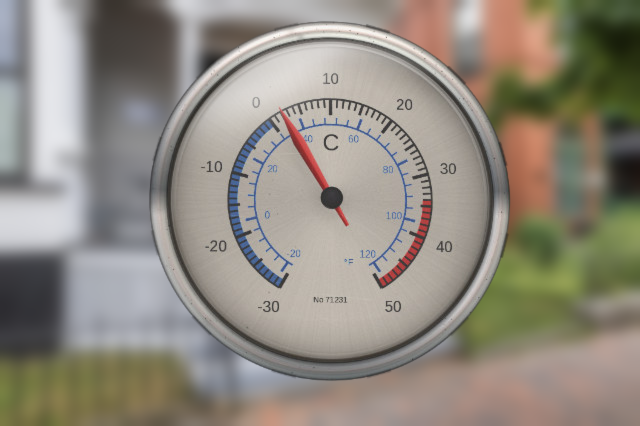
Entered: {"value": 2, "unit": "°C"}
